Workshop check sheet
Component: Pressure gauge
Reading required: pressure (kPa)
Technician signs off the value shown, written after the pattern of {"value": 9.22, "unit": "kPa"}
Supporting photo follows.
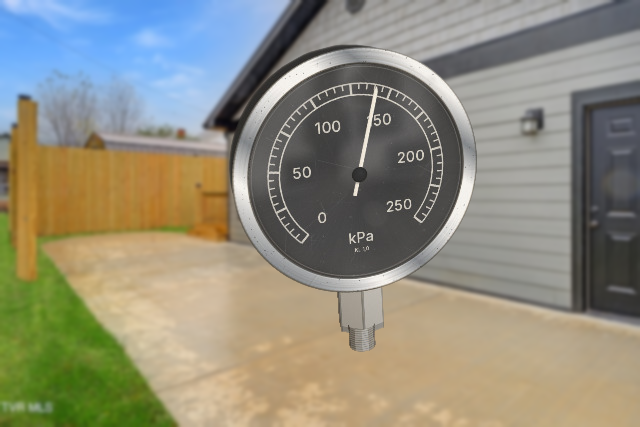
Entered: {"value": 140, "unit": "kPa"}
